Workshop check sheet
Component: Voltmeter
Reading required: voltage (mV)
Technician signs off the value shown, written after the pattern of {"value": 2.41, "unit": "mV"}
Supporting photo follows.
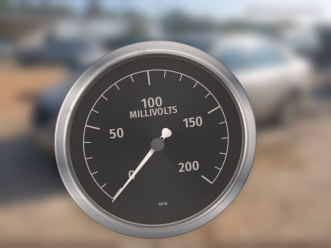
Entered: {"value": 0, "unit": "mV"}
